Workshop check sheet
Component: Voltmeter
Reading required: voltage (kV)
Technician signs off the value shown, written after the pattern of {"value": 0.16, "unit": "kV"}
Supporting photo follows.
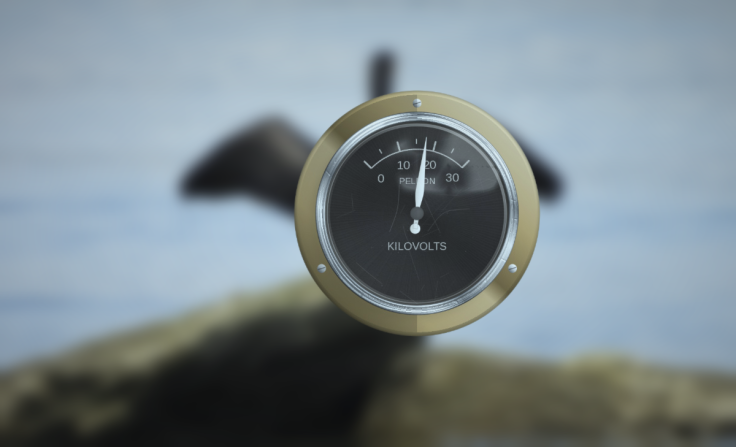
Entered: {"value": 17.5, "unit": "kV"}
